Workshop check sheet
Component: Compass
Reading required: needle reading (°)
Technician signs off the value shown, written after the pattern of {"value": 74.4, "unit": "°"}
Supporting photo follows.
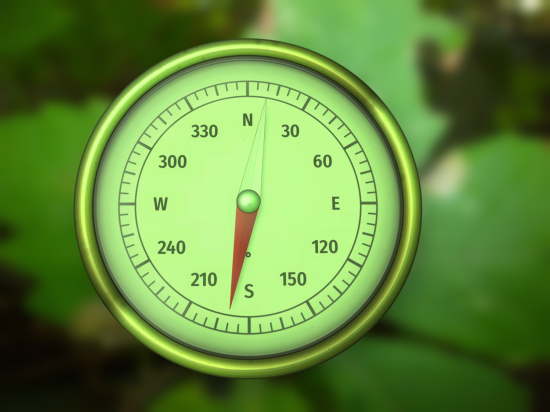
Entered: {"value": 190, "unit": "°"}
